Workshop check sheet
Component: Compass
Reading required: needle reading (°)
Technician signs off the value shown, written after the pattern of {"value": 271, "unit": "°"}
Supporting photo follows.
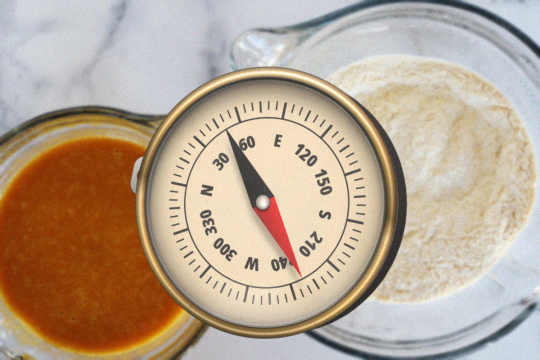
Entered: {"value": 230, "unit": "°"}
